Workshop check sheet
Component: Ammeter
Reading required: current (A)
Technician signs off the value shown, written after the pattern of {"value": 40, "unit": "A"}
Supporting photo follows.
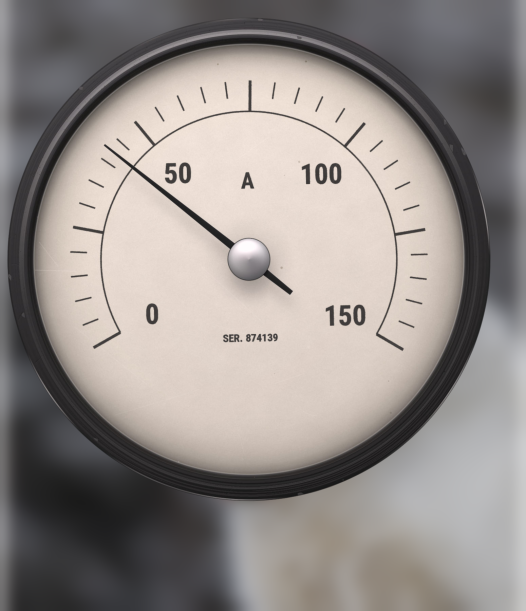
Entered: {"value": 42.5, "unit": "A"}
